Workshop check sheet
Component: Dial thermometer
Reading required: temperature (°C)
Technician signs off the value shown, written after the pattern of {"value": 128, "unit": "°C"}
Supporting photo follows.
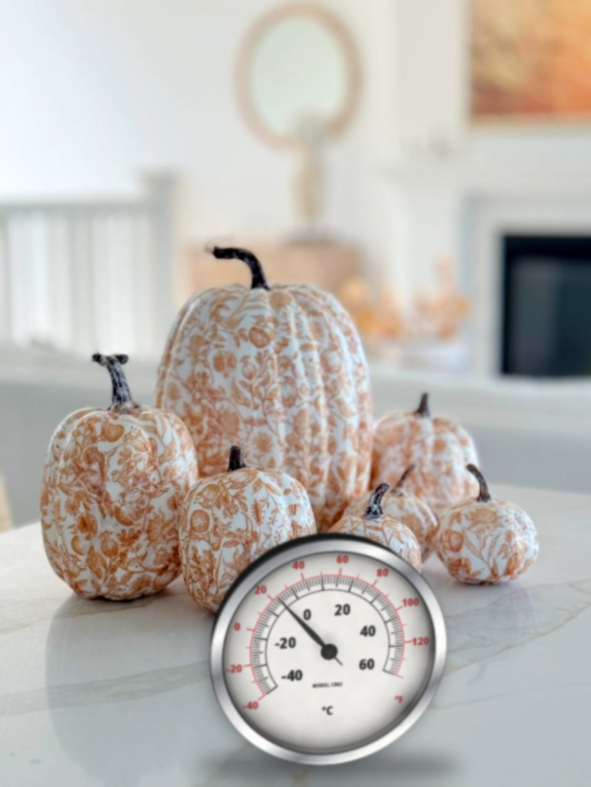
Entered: {"value": -5, "unit": "°C"}
